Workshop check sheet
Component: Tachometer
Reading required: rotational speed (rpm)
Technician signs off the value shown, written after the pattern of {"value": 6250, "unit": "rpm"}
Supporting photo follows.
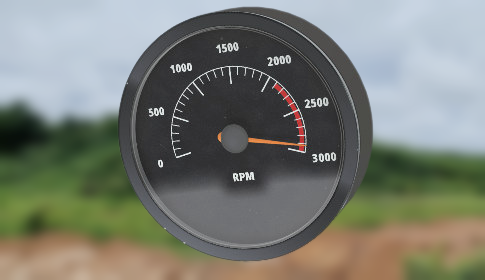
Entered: {"value": 2900, "unit": "rpm"}
